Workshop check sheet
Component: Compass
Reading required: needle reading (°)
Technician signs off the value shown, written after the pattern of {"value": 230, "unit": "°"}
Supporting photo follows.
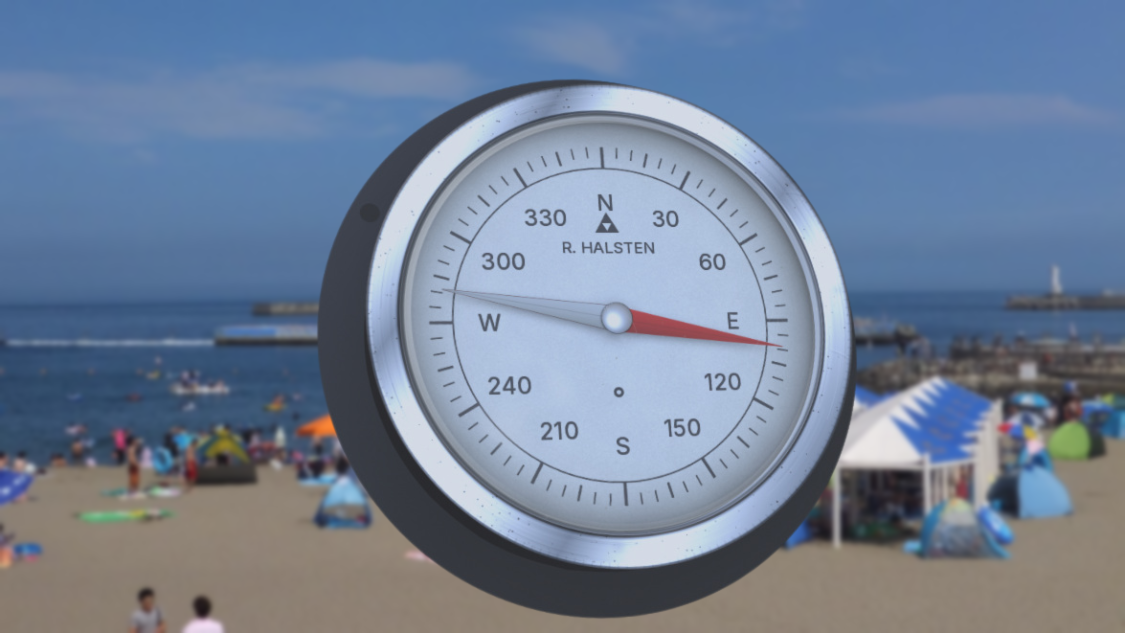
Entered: {"value": 100, "unit": "°"}
